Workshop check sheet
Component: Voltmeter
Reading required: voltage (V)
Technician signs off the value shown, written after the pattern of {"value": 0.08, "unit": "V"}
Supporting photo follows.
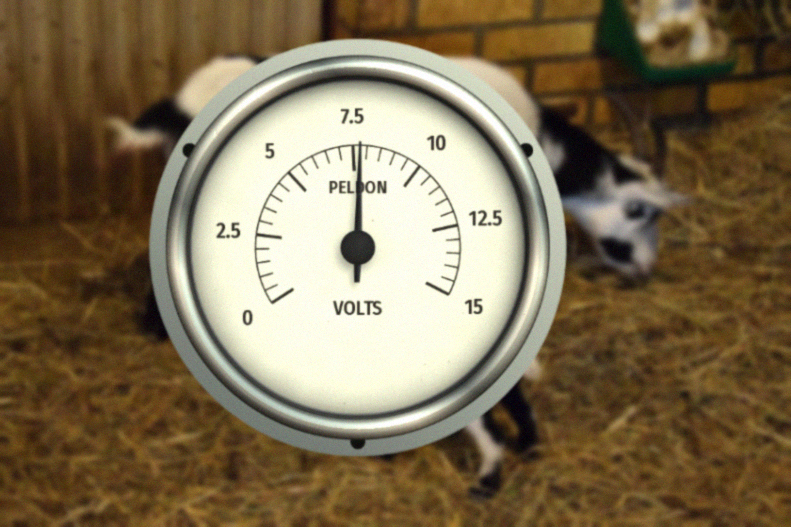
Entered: {"value": 7.75, "unit": "V"}
